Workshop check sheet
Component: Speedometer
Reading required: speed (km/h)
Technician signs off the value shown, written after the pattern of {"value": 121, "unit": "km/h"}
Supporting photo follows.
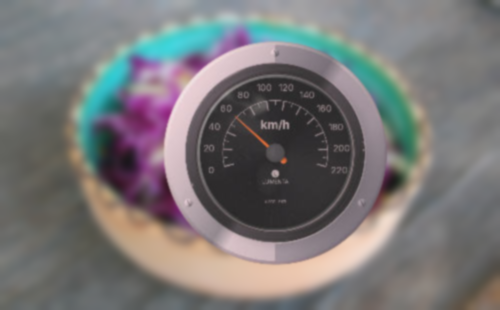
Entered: {"value": 60, "unit": "km/h"}
